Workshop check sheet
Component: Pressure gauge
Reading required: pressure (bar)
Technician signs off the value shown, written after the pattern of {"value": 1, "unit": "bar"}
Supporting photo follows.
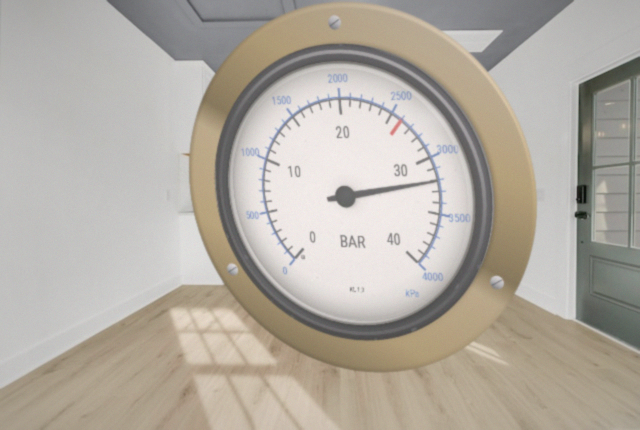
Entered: {"value": 32, "unit": "bar"}
